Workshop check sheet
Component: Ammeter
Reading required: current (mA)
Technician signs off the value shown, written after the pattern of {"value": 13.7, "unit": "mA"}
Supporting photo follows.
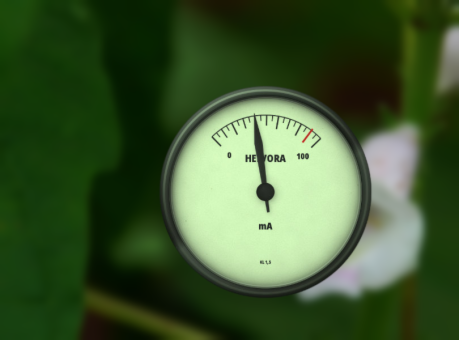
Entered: {"value": 40, "unit": "mA"}
